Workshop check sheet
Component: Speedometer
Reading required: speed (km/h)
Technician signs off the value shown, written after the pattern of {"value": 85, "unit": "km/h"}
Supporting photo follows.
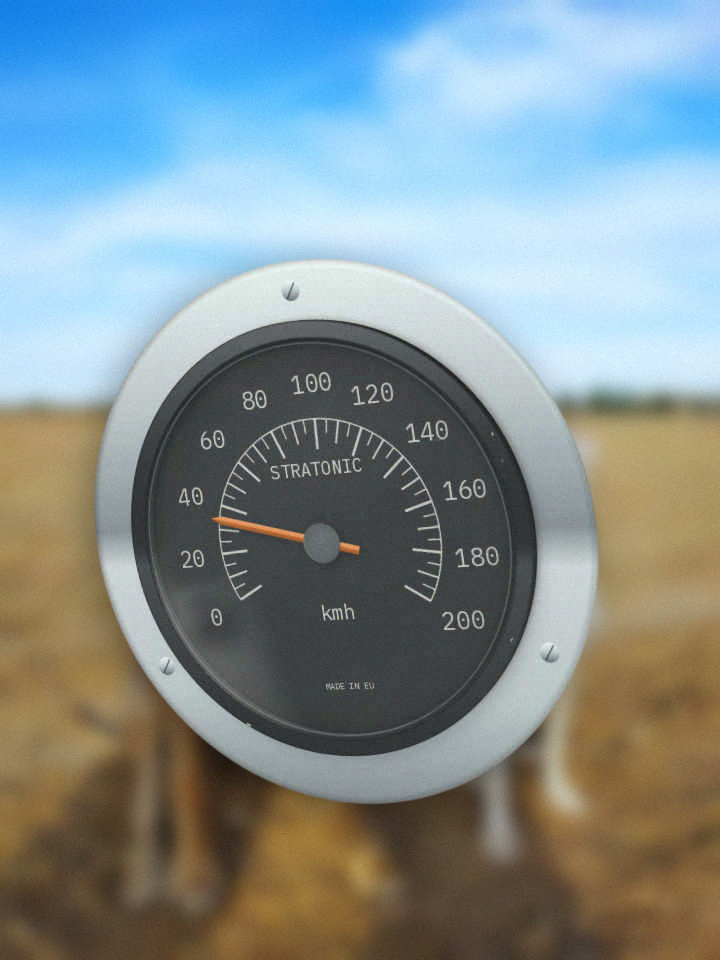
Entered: {"value": 35, "unit": "km/h"}
